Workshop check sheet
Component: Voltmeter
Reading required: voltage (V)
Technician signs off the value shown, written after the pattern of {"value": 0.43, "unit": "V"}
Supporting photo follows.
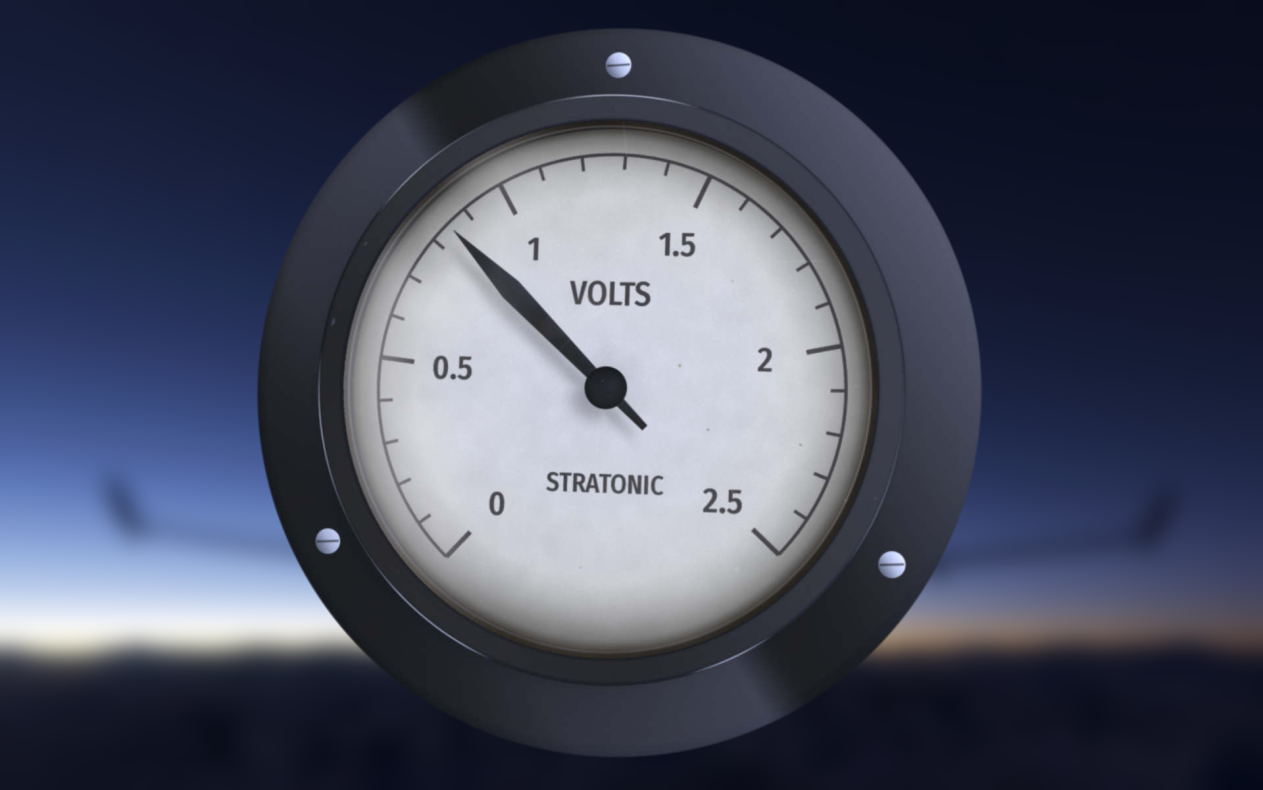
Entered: {"value": 0.85, "unit": "V"}
